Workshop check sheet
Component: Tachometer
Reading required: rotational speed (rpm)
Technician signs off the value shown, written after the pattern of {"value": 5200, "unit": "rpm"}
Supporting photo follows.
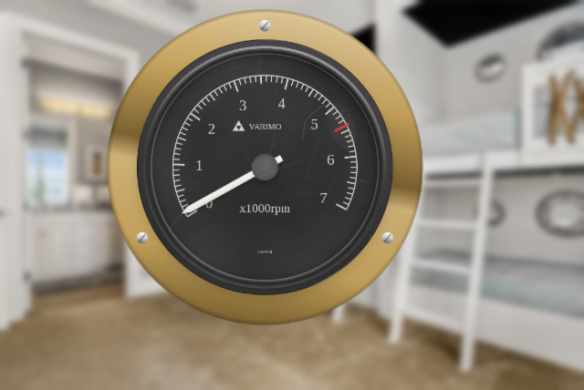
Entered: {"value": 100, "unit": "rpm"}
